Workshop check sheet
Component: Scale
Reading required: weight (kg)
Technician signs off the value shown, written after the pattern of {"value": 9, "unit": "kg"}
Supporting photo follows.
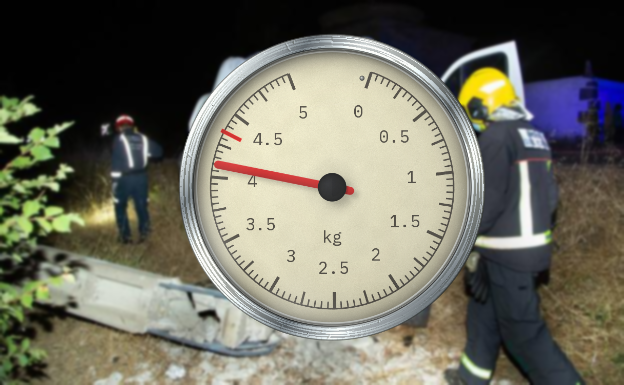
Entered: {"value": 4.1, "unit": "kg"}
